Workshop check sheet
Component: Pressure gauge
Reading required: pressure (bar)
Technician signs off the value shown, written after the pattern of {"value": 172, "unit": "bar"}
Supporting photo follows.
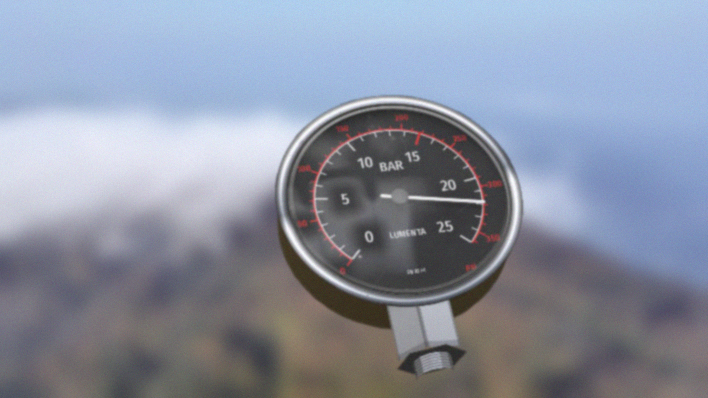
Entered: {"value": 22, "unit": "bar"}
